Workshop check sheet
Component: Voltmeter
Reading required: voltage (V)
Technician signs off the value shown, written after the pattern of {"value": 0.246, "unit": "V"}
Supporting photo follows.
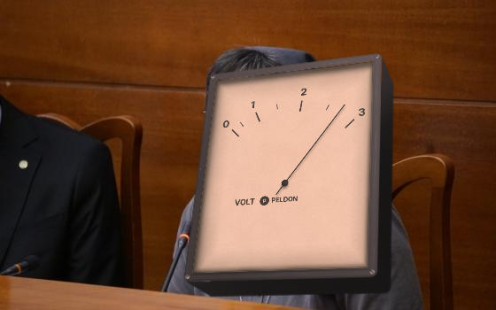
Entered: {"value": 2.75, "unit": "V"}
